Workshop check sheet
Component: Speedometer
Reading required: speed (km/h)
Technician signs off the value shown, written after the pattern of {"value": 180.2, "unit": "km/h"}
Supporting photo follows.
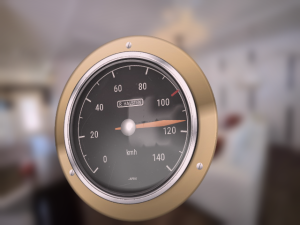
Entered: {"value": 115, "unit": "km/h"}
